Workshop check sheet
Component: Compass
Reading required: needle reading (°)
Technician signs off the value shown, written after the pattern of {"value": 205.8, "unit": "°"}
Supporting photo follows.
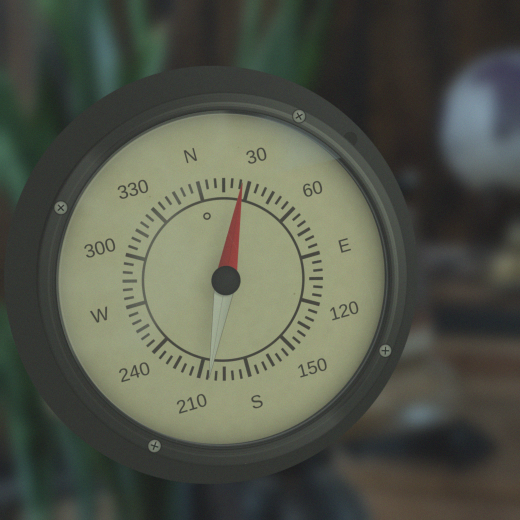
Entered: {"value": 25, "unit": "°"}
